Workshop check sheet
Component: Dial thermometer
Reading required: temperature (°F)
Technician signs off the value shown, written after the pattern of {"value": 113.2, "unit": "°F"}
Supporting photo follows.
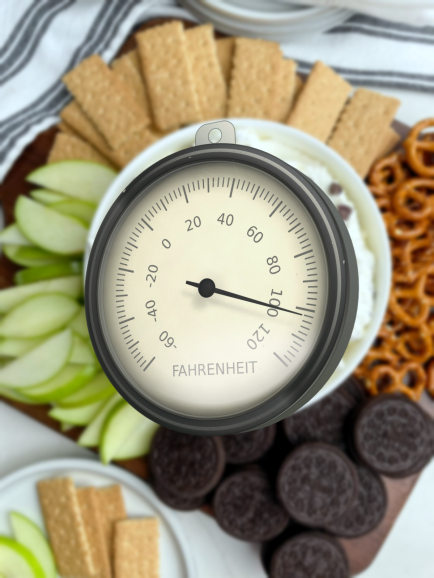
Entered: {"value": 102, "unit": "°F"}
